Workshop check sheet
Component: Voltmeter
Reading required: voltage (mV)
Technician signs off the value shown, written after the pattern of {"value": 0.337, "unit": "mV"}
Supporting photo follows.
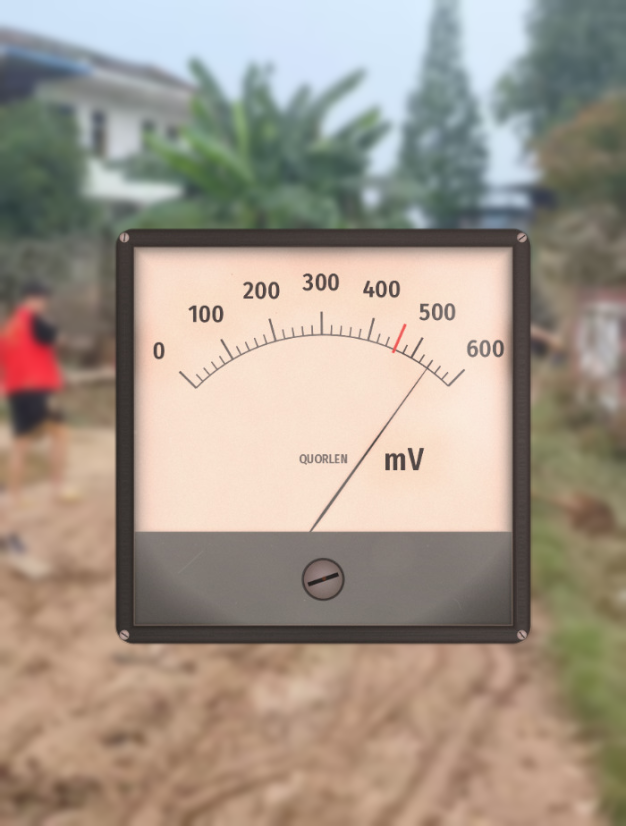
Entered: {"value": 540, "unit": "mV"}
